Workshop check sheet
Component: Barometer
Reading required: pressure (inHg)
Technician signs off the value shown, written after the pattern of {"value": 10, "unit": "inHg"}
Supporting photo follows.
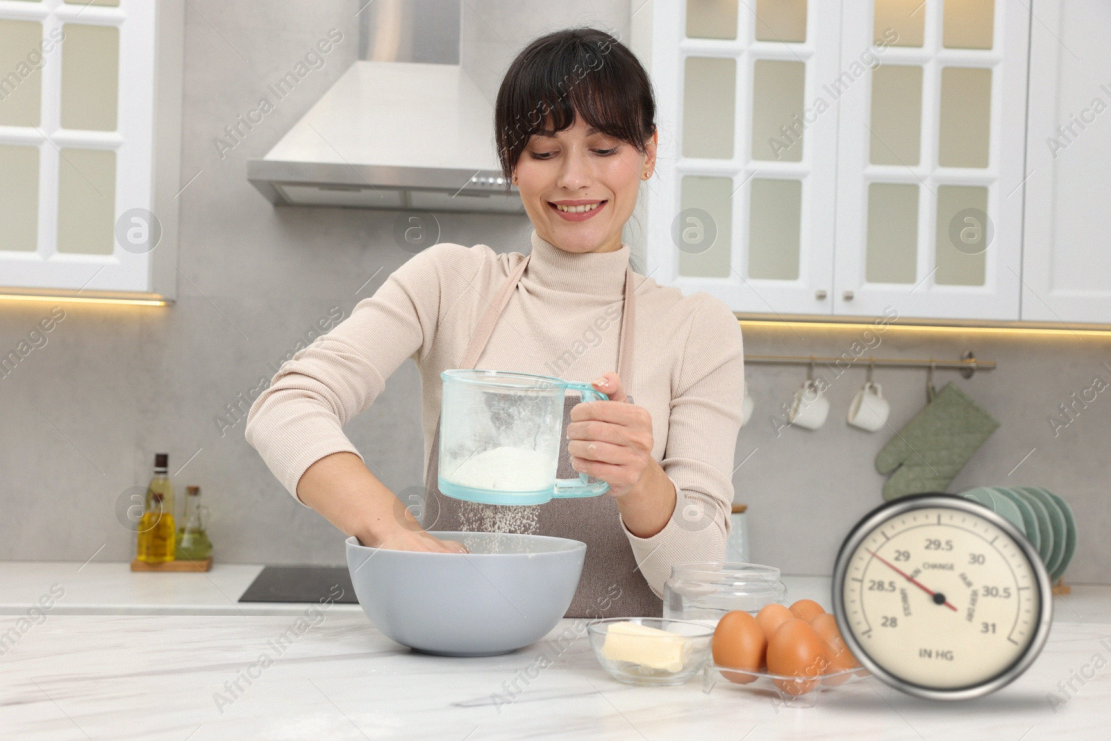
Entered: {"value": 28.8, "unit": "inHg"}
